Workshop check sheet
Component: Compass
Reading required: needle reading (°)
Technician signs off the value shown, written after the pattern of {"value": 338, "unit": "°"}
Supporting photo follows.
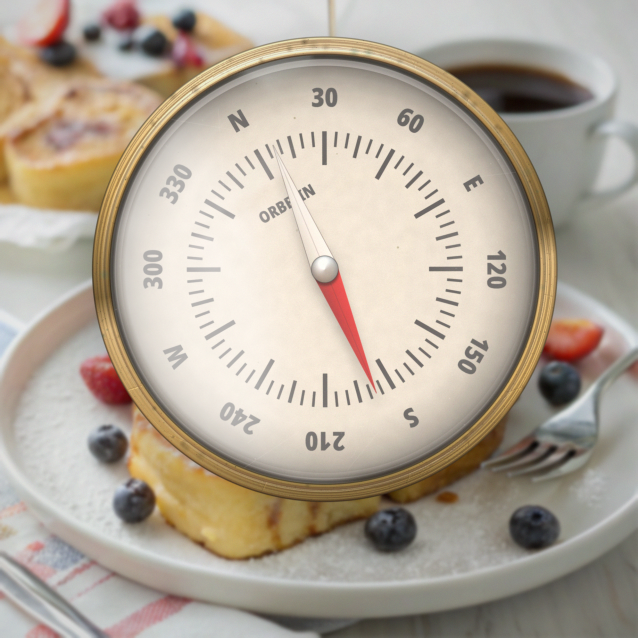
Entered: {"value": 187.5, "unit": "°"}
